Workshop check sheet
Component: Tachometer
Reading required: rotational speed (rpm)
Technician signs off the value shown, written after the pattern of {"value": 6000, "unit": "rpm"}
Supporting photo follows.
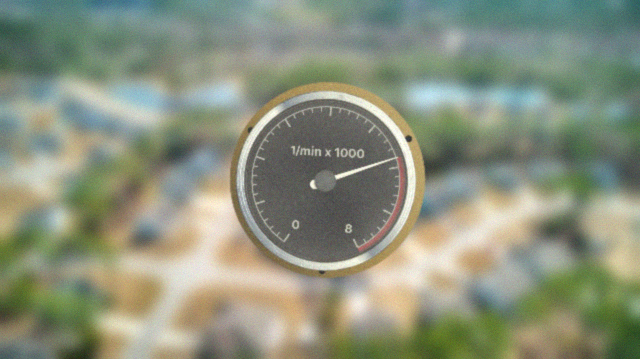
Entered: {"value": 5800, "unit": "rpm"}
